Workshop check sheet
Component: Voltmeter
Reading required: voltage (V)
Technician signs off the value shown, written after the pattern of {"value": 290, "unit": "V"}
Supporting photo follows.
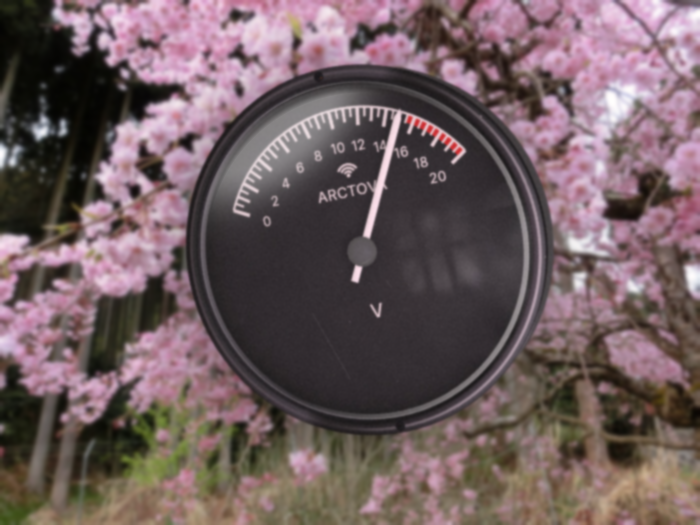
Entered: {"value": 15, "unit": "V"}
